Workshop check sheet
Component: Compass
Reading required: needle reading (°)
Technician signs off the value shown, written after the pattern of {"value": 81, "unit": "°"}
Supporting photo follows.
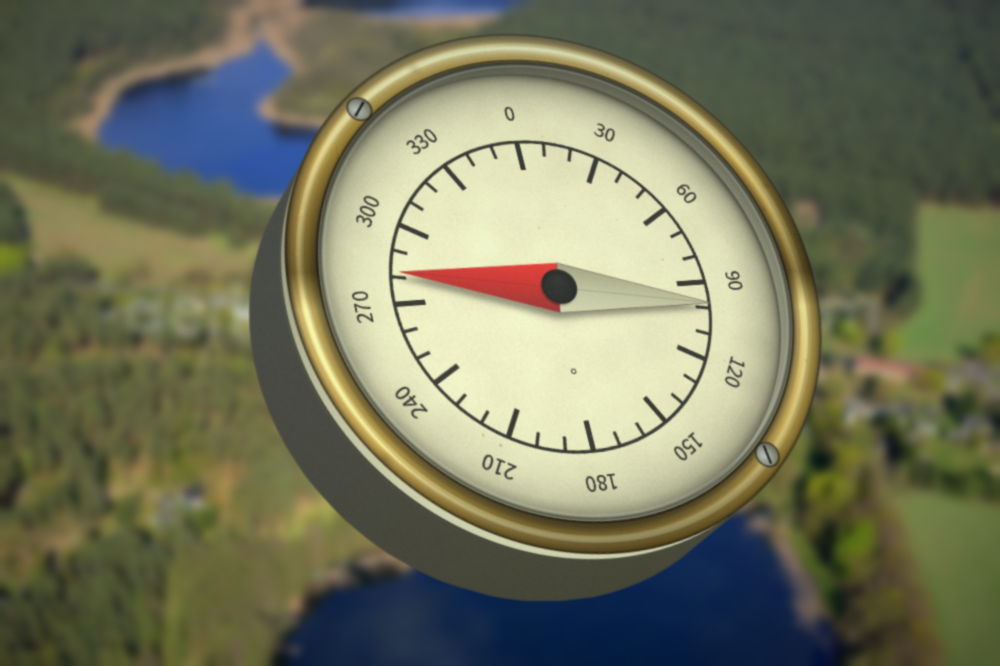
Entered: {"value": 280, "unit": "°"}
